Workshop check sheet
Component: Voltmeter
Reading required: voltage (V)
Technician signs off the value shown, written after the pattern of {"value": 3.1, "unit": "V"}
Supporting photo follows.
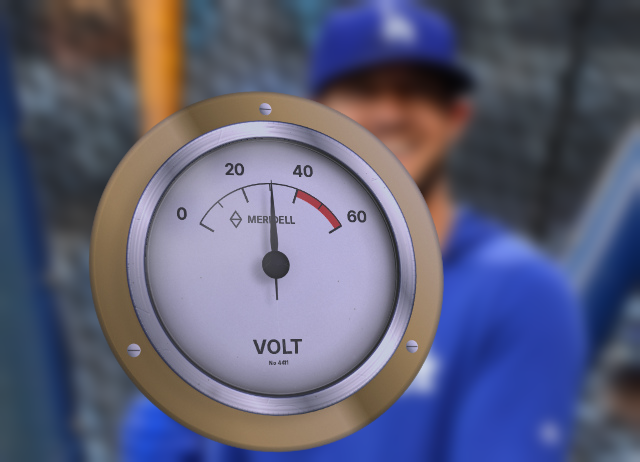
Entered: {"value": 30, "unit": "V"}
